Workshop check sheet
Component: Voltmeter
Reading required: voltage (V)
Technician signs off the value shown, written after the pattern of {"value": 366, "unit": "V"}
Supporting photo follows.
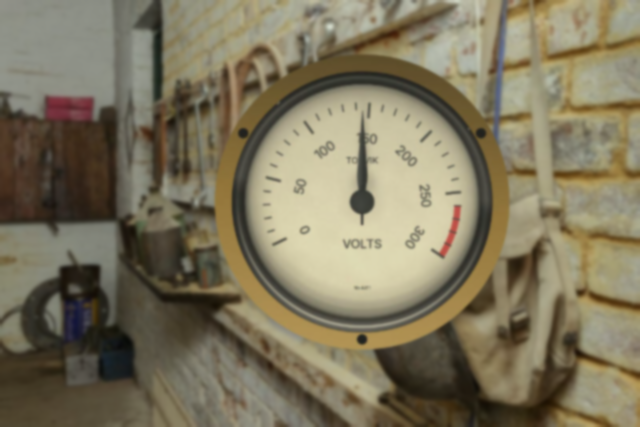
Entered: {"value": 145, "unit": "V"}
